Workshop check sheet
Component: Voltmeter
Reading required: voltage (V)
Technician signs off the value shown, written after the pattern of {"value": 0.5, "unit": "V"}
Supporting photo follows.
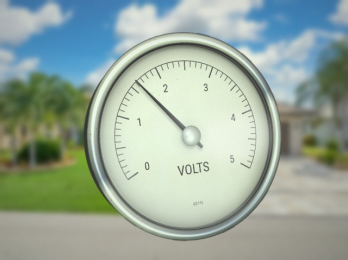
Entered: {"value": 1.6, "unit": "V"}
